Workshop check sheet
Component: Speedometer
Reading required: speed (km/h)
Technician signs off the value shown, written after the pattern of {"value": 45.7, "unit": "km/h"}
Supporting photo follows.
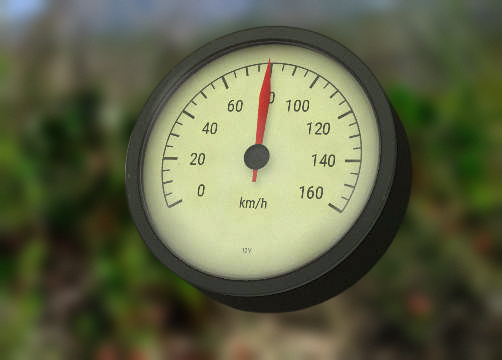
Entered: {"value": 80, "unit": "km/h"}
